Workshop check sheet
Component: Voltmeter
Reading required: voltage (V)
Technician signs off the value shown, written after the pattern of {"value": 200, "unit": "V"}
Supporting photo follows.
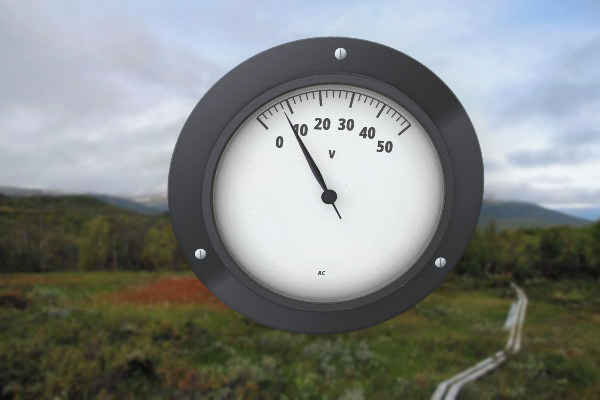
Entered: {"value": 8, "unit": "V"}
